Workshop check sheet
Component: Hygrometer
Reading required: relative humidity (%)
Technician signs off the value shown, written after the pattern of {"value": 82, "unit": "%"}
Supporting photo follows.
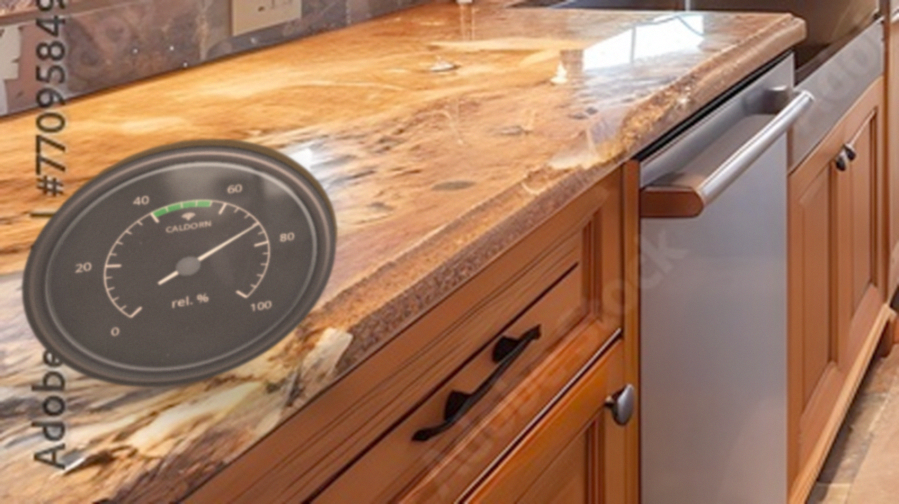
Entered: {"value": 72, "unit": "%"}
